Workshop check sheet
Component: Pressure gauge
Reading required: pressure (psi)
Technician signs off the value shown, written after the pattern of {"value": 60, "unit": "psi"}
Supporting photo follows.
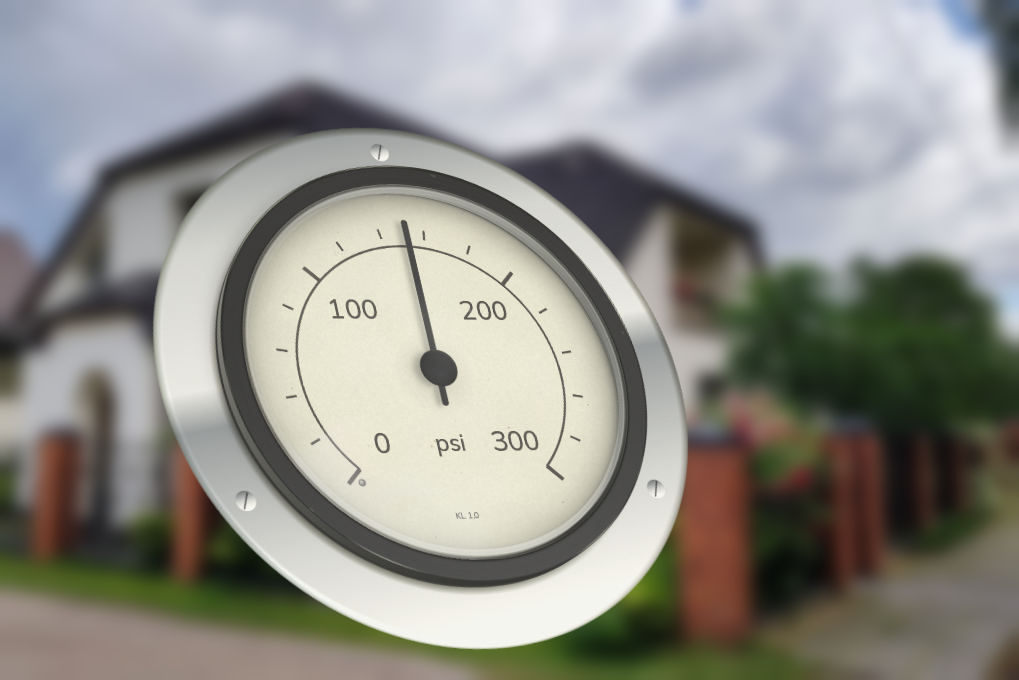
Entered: {"value": 150, "unit": "psi"}
